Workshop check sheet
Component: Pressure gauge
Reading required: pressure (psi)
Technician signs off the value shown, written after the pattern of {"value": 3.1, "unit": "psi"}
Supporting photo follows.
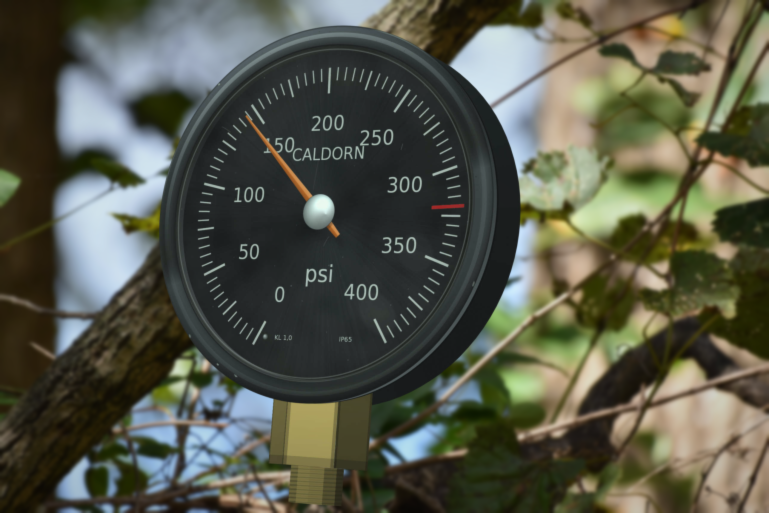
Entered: {"value": 145, "unit": "psi"}
